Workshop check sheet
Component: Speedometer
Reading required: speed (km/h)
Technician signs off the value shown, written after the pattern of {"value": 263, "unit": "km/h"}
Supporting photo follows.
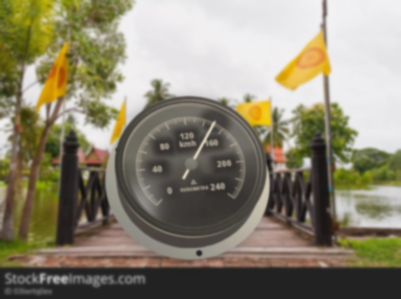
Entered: {"value": 150, "unit": "km/h"}
